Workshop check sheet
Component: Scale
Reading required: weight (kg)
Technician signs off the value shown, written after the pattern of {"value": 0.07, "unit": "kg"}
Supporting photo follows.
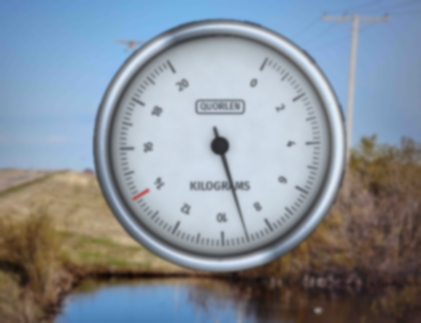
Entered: {"value": 9, "unit": "kg"}
